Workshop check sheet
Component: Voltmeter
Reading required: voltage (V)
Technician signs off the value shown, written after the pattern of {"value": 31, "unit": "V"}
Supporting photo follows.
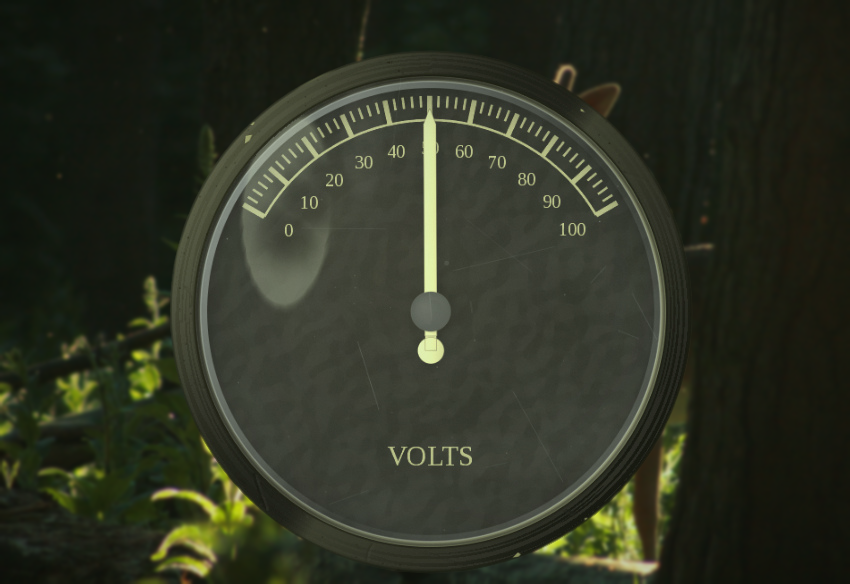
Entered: {"value": 50, "unit": "V"}
